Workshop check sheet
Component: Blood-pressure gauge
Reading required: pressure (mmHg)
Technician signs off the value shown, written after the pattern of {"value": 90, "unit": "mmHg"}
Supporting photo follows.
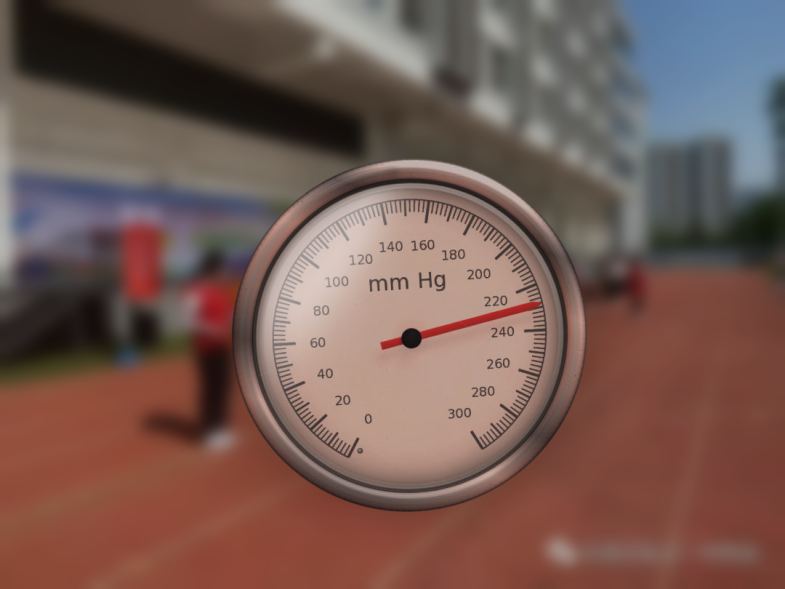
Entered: {"value": 228, "unit": "mmHg"}
